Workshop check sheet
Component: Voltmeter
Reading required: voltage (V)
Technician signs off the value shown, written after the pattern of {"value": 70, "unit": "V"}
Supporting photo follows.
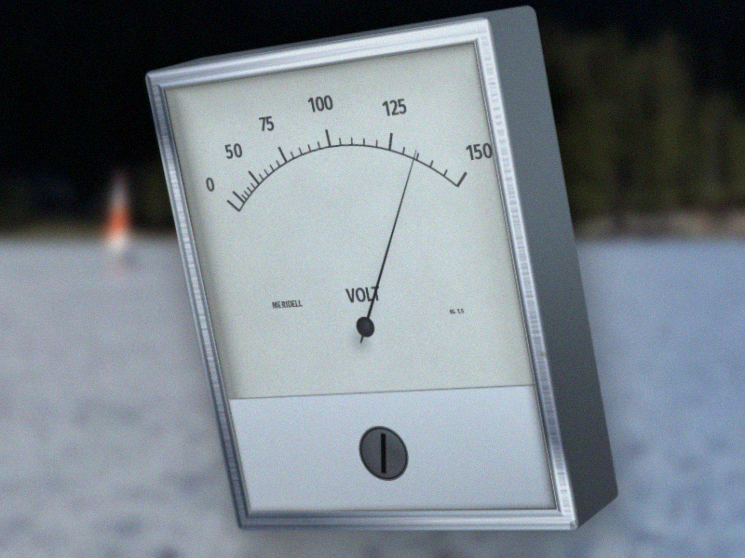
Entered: {"value": 135, "unit": "V"}
